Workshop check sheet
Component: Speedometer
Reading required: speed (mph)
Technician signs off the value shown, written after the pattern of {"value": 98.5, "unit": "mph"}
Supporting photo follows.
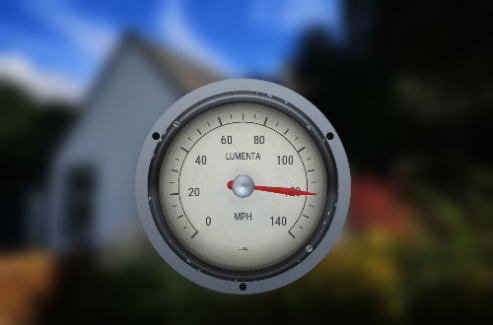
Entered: {"value": 120, "unit": "mph"}
